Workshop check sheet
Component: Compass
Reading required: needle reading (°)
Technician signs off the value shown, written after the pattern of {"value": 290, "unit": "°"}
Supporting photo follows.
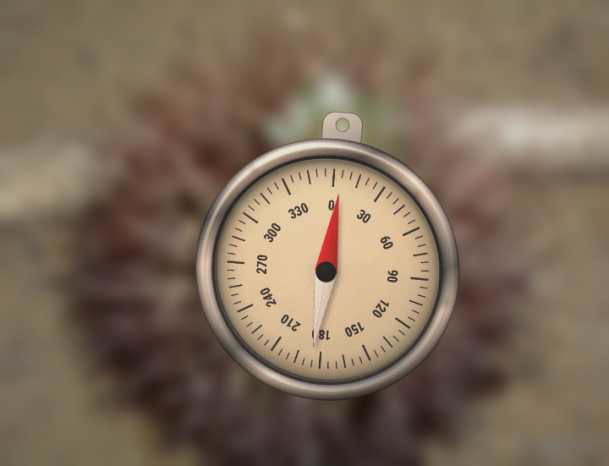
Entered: {"value": 5, "unit": "°"}
